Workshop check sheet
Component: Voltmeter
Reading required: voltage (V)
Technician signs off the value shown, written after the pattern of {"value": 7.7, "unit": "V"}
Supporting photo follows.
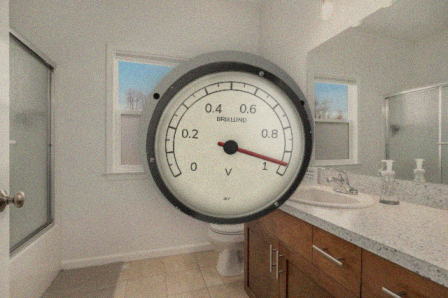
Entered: {"value": 0.95, "unit": "V"}
